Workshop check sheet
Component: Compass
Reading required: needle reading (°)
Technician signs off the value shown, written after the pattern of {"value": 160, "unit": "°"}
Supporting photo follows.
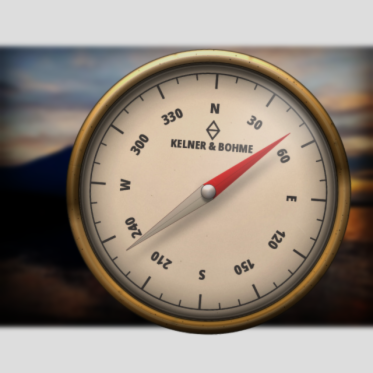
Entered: {"value": 50, "unit": "°"}
